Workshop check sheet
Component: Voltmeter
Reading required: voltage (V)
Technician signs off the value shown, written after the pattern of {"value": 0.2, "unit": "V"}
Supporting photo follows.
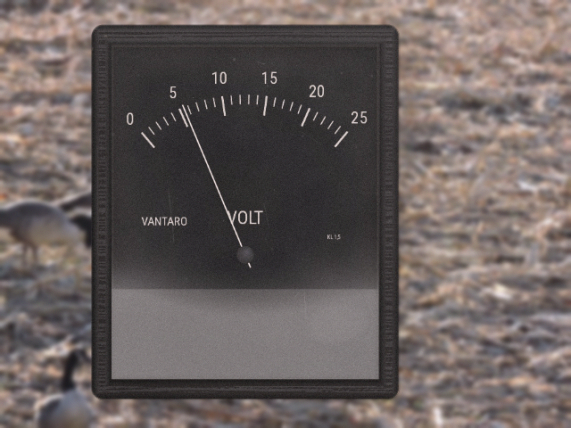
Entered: {"value": 5.5, "unit": "V"}
